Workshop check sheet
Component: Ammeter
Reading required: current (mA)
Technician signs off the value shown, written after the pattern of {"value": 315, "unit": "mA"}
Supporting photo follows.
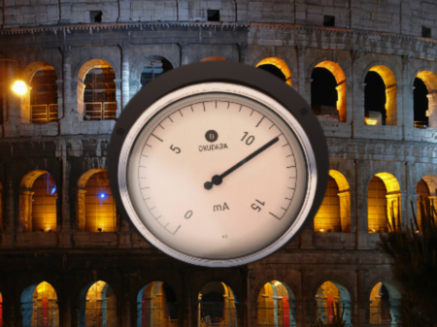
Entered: {"value": 11, "unit": "mA"}
